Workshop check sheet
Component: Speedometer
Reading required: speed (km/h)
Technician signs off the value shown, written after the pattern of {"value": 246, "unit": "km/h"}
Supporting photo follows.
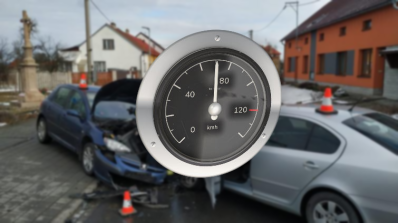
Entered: {"value": 70, "unit": "km/h"}
